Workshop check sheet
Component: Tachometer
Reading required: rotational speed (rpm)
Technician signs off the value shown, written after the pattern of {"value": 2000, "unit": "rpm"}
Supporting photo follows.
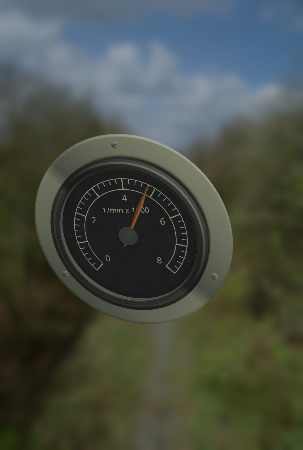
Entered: {"value": 4800, "unit": "rpm"}
